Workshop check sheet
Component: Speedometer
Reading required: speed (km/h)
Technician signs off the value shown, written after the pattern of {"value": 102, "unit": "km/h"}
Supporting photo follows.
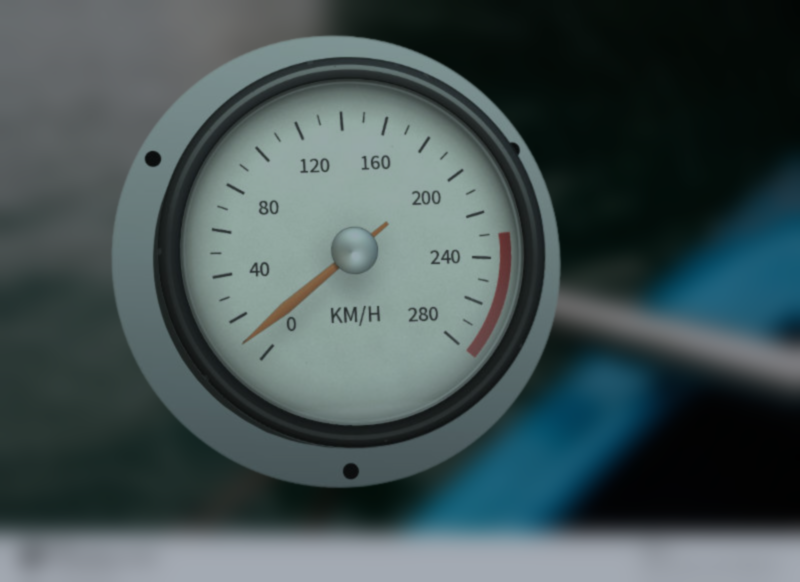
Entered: {"value": 10, "unit": "km/h"}
